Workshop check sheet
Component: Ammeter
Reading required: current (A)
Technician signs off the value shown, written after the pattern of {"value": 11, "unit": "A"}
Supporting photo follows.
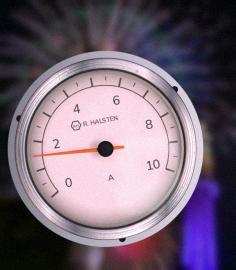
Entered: {"value": 1.5, "unit": "A"}
